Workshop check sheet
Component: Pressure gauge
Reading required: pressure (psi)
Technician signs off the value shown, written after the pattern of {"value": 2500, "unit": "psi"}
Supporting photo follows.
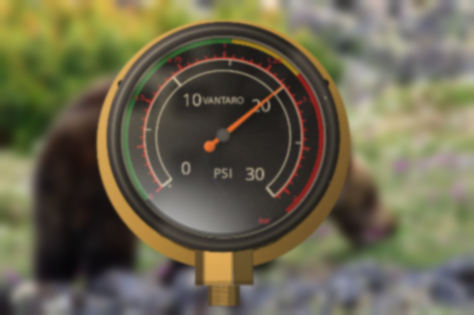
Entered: {"value": 20, "unit": "psi"}
